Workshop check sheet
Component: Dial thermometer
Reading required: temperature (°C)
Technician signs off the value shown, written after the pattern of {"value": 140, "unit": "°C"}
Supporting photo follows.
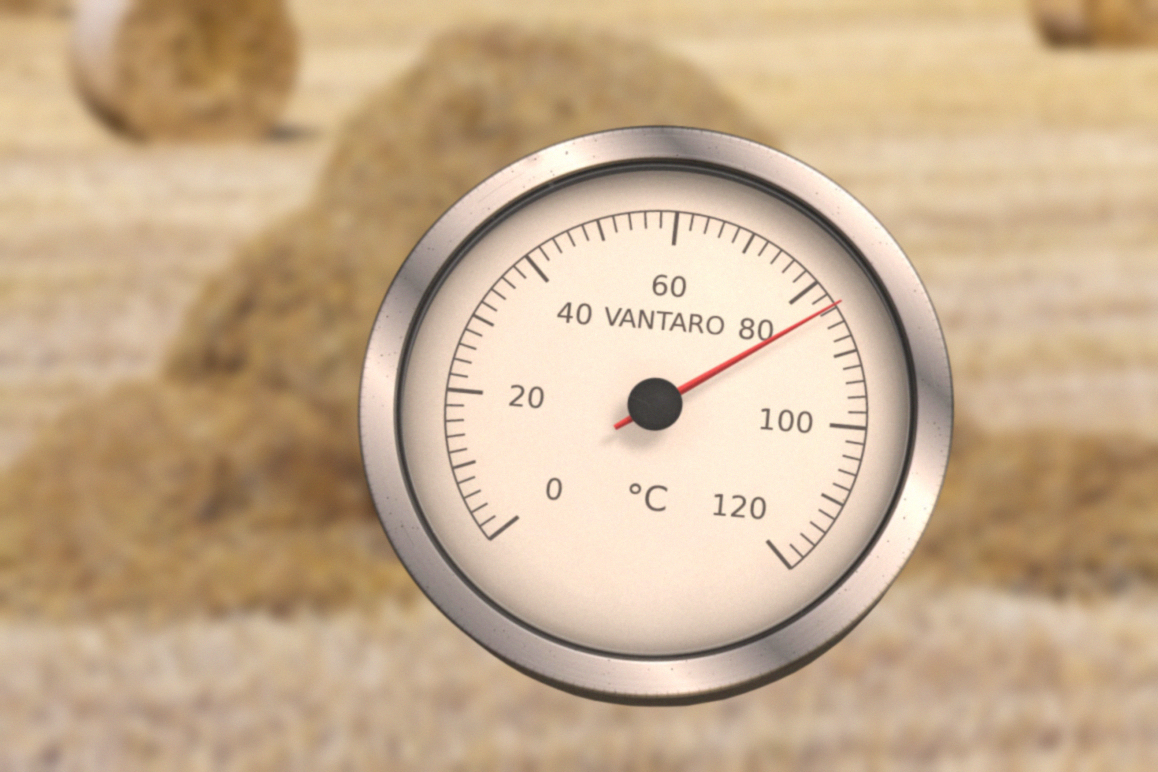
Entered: {"value": 84, "unit": "°C"}
